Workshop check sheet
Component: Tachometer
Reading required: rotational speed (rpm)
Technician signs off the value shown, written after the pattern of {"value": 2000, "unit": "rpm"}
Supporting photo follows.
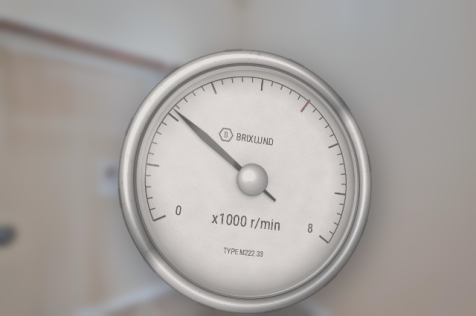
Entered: {"value": 2100, "unit": "rpm"}
